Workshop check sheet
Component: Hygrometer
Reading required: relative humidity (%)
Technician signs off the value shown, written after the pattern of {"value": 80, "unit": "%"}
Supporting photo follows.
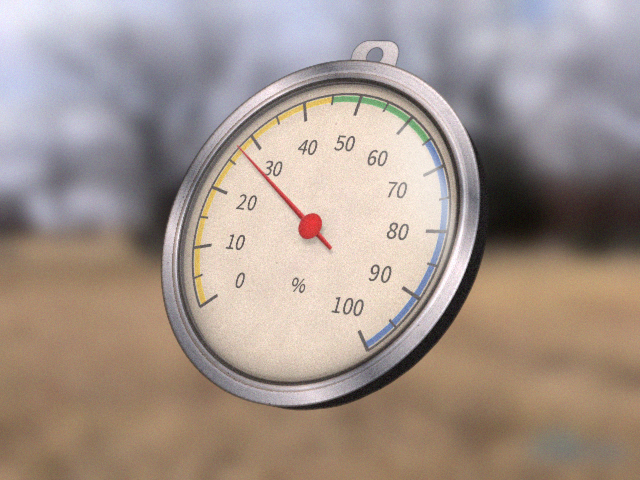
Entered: {"value": 27.5, "unit": "%"}
